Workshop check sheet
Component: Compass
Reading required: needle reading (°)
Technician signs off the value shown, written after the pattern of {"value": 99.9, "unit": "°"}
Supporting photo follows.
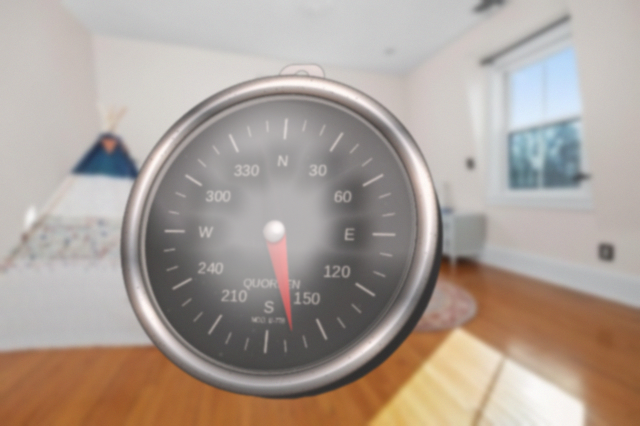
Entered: {"value": 165, "unit": "°"}
